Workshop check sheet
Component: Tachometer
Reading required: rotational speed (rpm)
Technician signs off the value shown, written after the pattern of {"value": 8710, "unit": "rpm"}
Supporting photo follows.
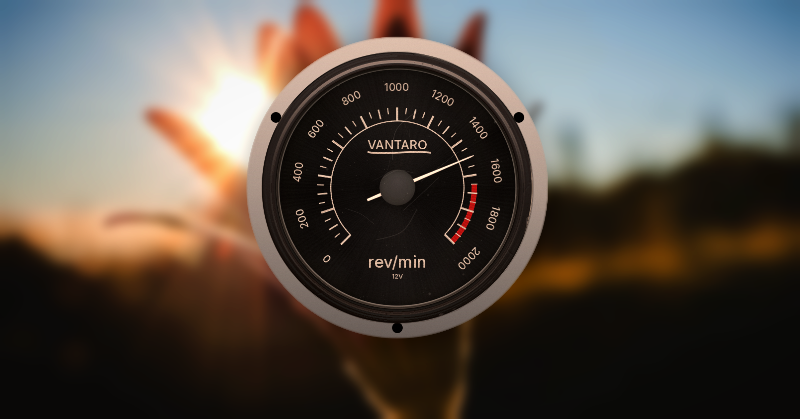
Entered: {"value": 1500, "unit": "rpm"}
